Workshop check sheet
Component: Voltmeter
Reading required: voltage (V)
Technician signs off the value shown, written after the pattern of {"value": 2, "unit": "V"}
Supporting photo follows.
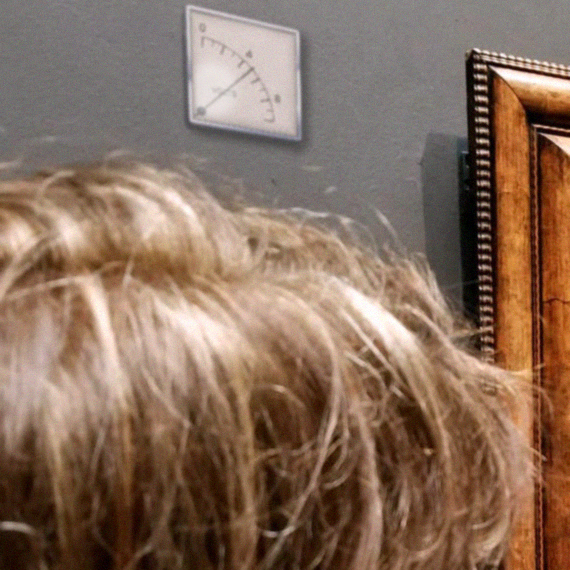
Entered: {"value": 5, "unit": "V"}
